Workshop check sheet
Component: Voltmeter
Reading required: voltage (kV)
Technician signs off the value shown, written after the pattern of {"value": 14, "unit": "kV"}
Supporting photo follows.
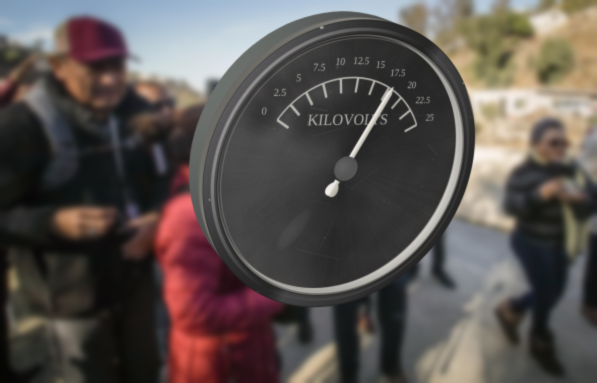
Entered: {"value": 17.5, "unit": "kV"}
